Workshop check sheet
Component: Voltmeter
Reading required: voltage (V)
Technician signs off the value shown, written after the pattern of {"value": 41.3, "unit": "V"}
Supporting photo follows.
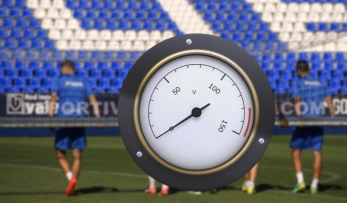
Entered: {"value": 0, "unit": "V"}
